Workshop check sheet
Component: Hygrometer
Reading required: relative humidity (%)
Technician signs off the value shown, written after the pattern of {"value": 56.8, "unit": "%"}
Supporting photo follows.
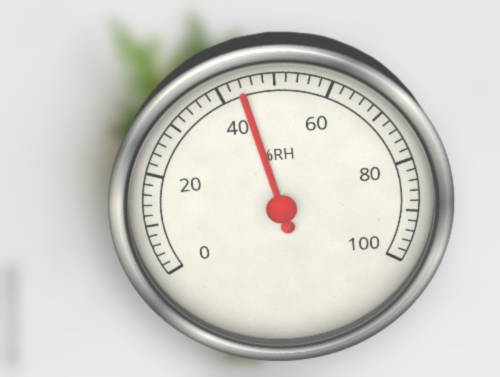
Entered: {"value": 44, "unit": "%"}
